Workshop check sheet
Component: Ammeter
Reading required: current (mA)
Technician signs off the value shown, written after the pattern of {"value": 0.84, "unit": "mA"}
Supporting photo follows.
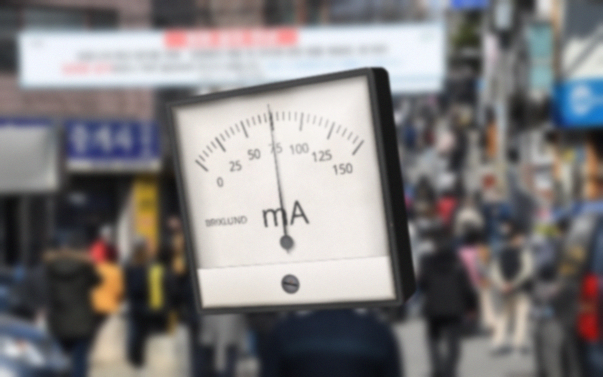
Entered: {"value": 75, "unit": "mA"}
